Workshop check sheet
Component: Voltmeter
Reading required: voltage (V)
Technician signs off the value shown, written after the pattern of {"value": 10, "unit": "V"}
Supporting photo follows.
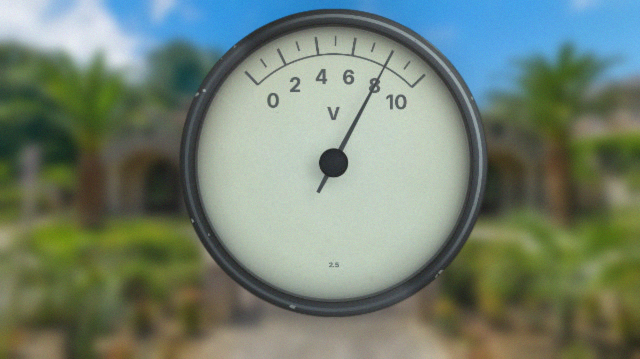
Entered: {"value": 8, "unit": "V"}
